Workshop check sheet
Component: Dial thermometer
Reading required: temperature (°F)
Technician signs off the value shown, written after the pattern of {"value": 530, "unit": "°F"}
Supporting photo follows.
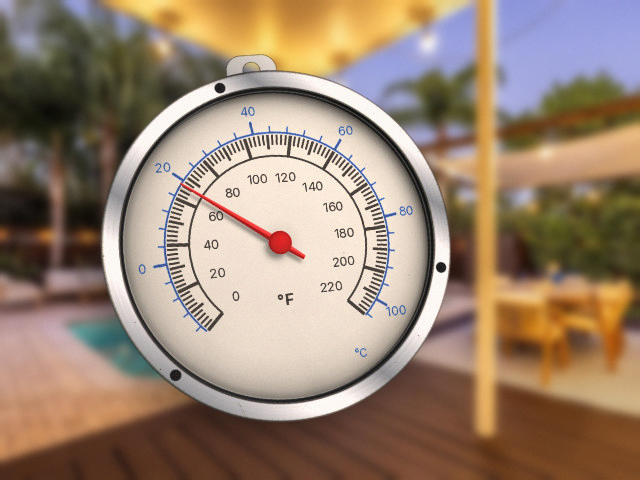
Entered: {"value": 66, "unit": "°F"}
